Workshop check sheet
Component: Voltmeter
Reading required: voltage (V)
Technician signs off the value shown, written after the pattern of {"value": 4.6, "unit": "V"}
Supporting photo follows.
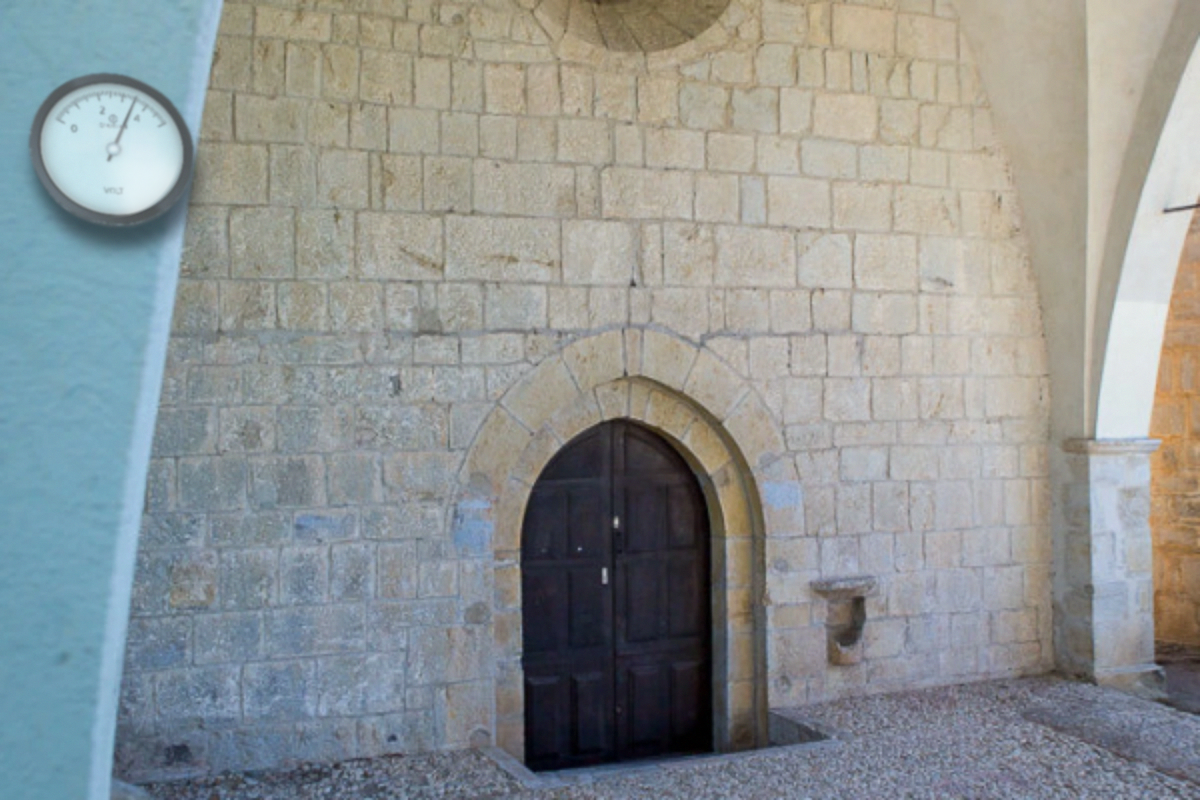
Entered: {"value": 3.5, "unit": "V"}
